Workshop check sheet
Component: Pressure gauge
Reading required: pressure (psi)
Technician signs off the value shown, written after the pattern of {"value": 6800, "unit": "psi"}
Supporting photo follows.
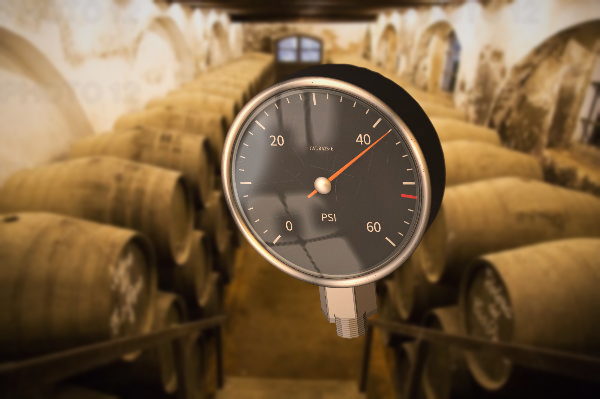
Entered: {"value": 42, "unit": "psi"}
